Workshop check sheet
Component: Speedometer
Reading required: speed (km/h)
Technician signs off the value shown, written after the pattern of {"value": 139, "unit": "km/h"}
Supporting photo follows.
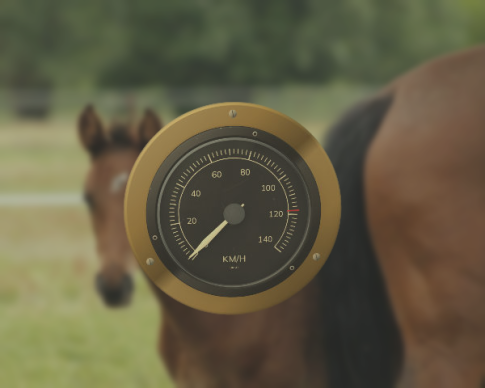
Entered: {"value": 2, "unit": "km/h"}
